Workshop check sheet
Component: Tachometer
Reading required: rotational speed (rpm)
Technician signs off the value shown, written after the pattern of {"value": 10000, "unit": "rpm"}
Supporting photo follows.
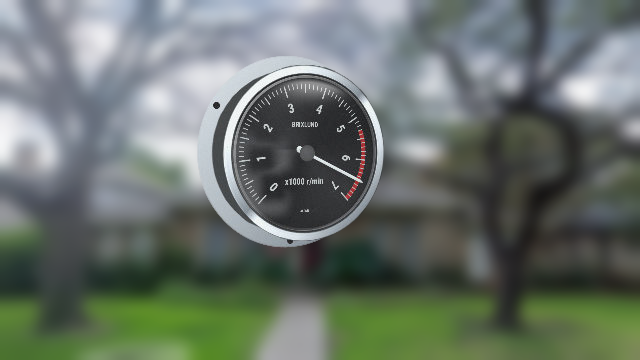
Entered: {"value": 6500, "unit": "rpm"}
